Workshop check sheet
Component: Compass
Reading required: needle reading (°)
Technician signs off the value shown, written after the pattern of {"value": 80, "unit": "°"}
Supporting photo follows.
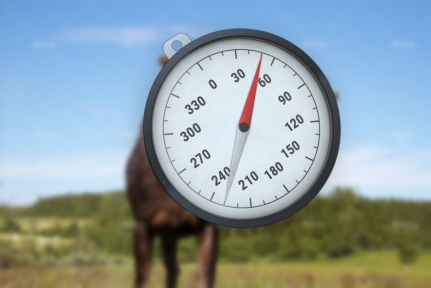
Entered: {"value": 50, "unit": "°"}
